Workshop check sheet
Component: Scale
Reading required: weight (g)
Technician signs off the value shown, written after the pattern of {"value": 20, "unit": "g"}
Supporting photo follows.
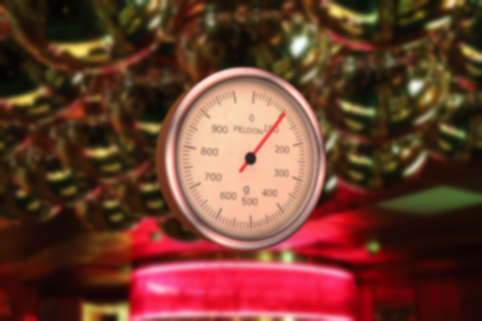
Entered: {"value": 100, "unit": "g"}
